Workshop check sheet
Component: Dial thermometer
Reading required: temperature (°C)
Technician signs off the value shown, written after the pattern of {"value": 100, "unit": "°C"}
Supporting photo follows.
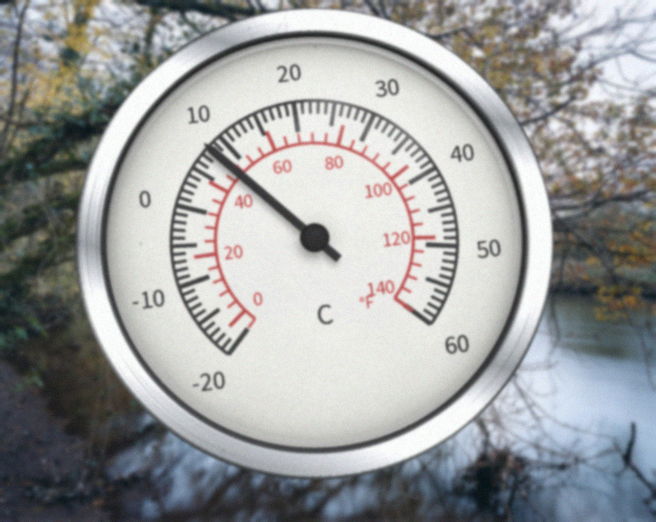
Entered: {"value": 8, "unit": "°C"}
